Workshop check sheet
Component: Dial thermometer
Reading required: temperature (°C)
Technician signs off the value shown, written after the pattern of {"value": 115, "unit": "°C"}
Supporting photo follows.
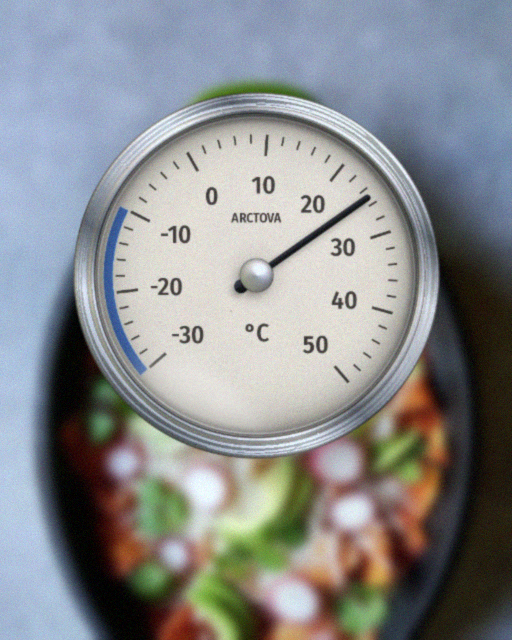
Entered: {"value": 25, "unit": "°C"}
